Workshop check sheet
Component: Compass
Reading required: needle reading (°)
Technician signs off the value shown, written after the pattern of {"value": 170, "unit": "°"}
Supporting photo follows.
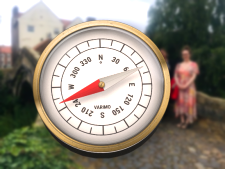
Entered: {"value": 247.5, "unit": "°"}
